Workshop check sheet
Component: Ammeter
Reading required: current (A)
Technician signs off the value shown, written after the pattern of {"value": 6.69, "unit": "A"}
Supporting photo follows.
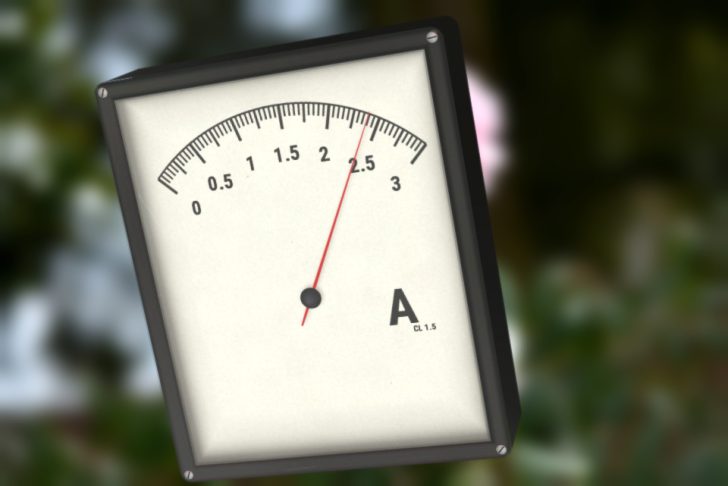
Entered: {"value": 2.4, "unit": "A"}
